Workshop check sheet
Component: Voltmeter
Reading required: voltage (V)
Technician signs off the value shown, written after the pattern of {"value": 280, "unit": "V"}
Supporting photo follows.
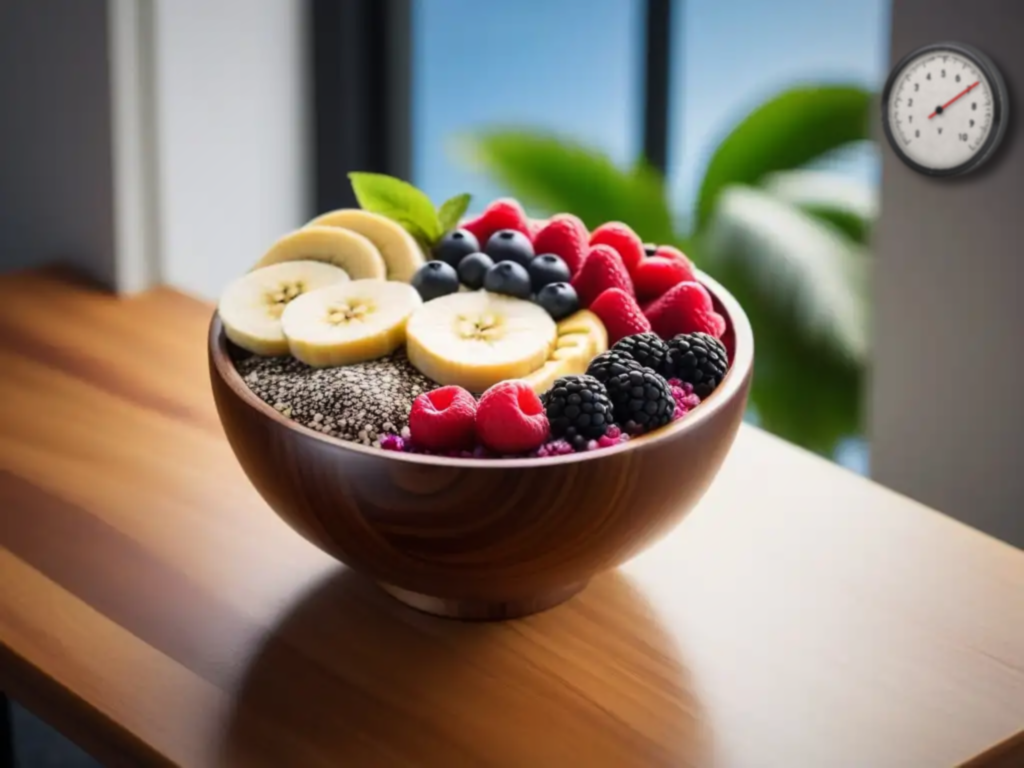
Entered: {"value": 7, "unit": "V"}
